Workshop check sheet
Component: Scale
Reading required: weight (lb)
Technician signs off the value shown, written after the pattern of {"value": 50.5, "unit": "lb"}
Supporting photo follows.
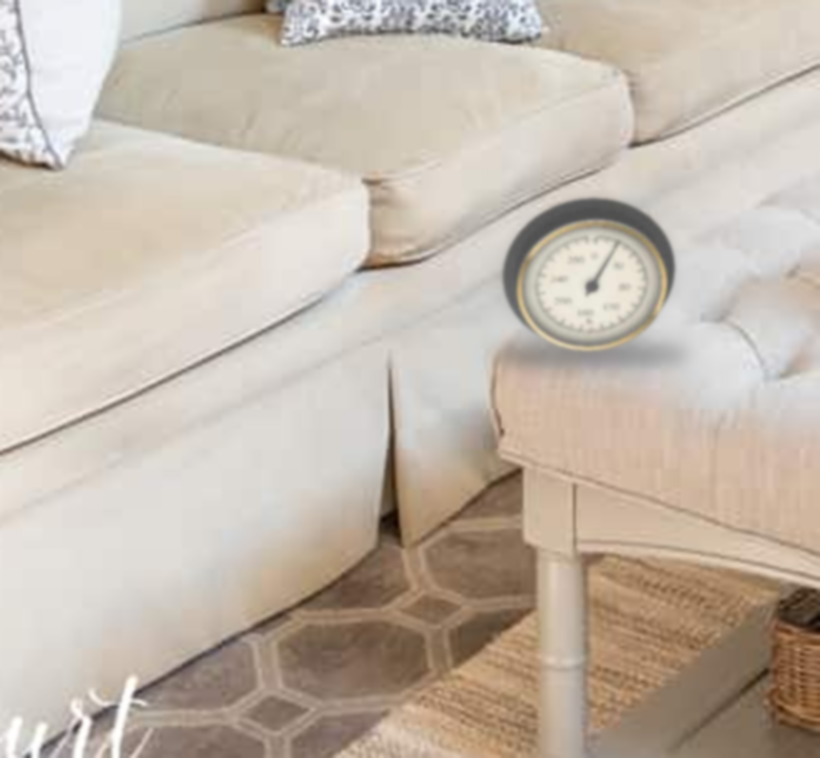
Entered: {"value": 20, "unit": "lb"}
